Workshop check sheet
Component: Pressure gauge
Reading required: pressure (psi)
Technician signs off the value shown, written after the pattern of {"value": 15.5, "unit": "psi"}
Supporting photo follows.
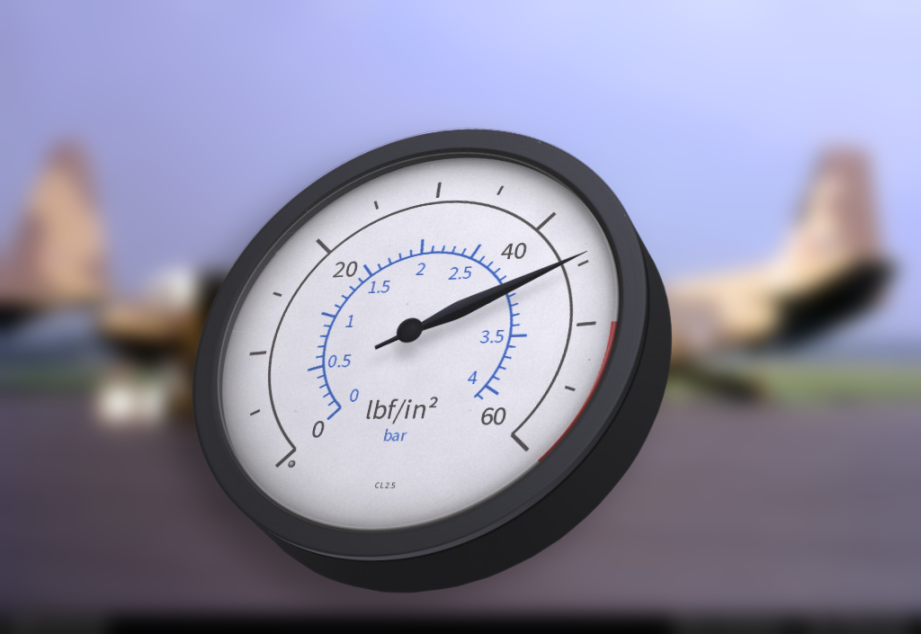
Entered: {"value": 45, "unit": "psi"}
